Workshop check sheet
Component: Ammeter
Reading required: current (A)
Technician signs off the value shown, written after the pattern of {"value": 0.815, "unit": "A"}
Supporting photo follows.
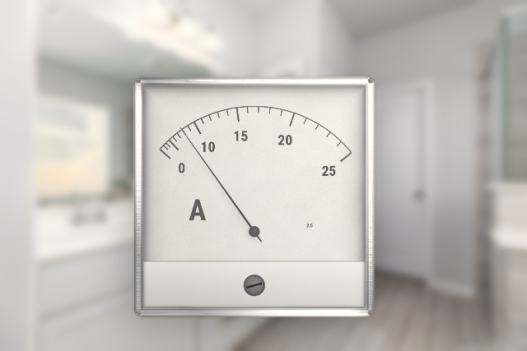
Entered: {"value": 8, "unit": "A"}
